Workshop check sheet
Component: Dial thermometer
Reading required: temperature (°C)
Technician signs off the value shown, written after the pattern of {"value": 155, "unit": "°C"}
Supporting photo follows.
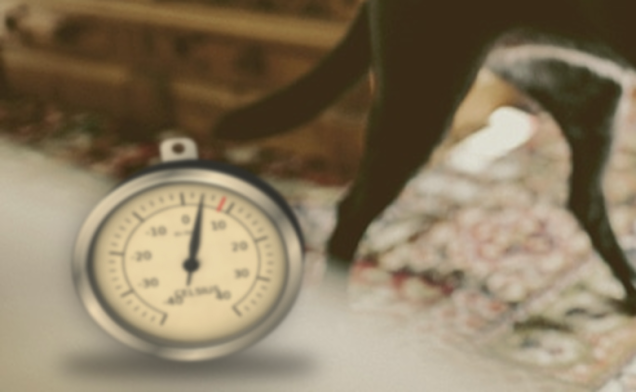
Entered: {"value": 4, "unit": "°C"}
